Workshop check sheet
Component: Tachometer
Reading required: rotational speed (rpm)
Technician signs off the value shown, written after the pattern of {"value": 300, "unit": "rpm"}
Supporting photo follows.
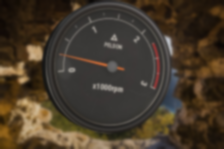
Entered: {"value": 250, "unit": "rpm"}
